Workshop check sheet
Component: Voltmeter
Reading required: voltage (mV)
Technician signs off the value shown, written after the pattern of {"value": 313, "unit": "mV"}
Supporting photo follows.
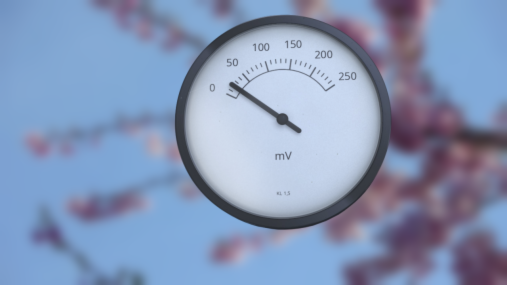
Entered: {"value": 20, "unit": "mV"}
